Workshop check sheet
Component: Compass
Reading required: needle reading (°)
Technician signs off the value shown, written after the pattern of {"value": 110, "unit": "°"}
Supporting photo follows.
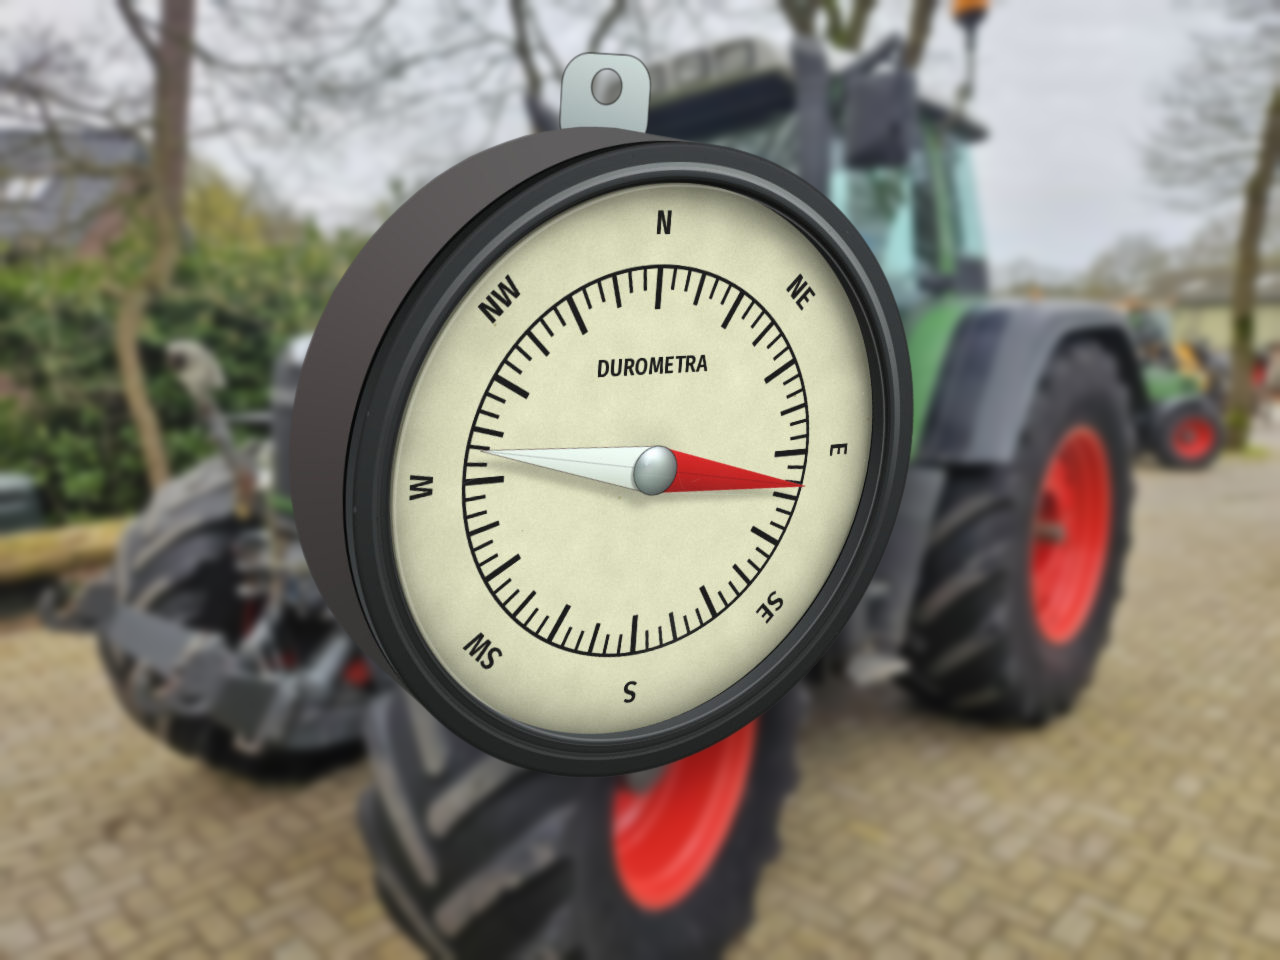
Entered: {"value": 100, "unit": "°"}
